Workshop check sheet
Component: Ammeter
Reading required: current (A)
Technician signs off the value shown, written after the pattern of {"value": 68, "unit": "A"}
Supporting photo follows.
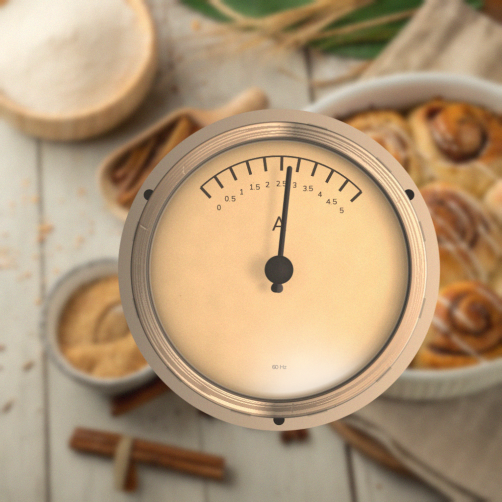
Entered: {"value": 2.75, "unit": "A"}
